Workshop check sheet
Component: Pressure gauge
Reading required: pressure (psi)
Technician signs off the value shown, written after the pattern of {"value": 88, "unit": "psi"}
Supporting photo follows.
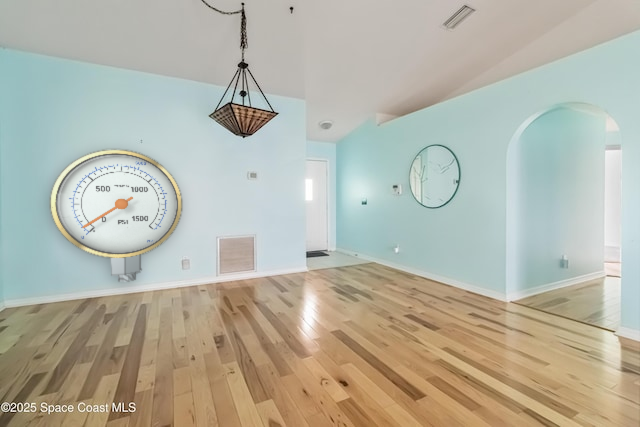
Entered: {"value": 50, "unit": "psi"}
